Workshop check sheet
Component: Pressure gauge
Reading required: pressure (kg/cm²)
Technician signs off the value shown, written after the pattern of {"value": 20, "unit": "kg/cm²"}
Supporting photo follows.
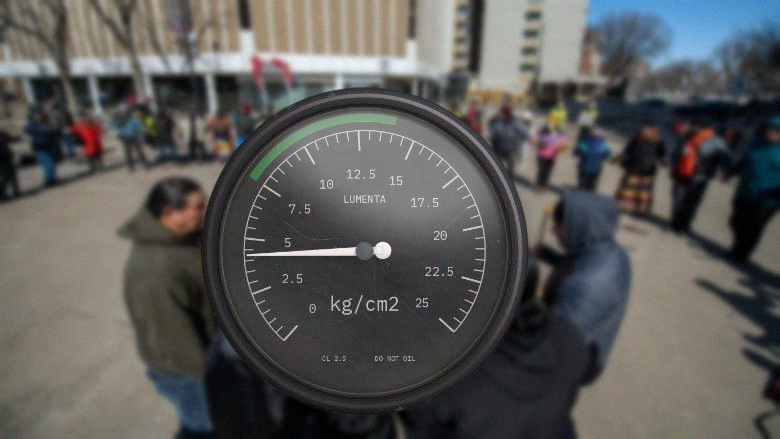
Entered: {"value": 4.25, "unit": "kg/cm²"}
